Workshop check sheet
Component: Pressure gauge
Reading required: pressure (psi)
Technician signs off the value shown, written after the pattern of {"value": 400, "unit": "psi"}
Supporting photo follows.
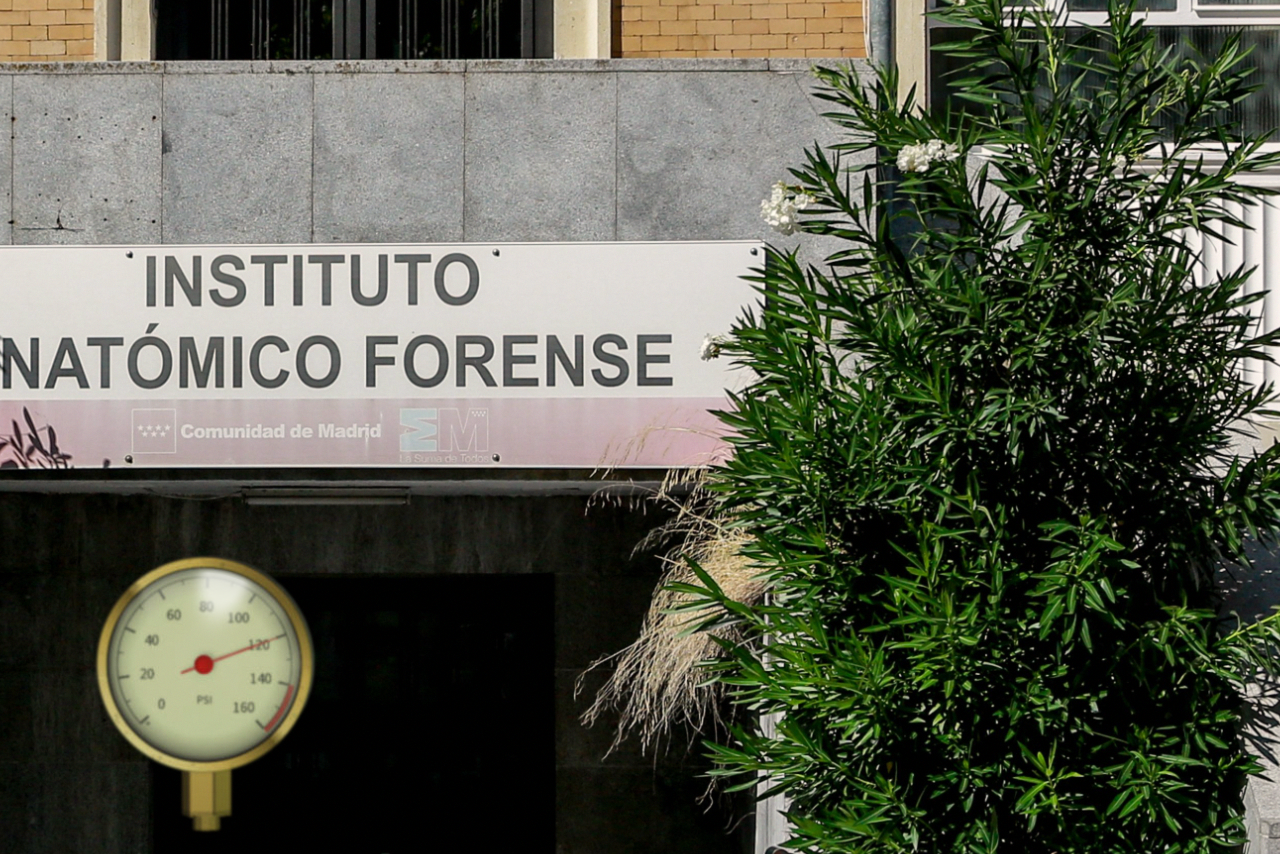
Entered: {"value": 120, "unit": "psi"}
